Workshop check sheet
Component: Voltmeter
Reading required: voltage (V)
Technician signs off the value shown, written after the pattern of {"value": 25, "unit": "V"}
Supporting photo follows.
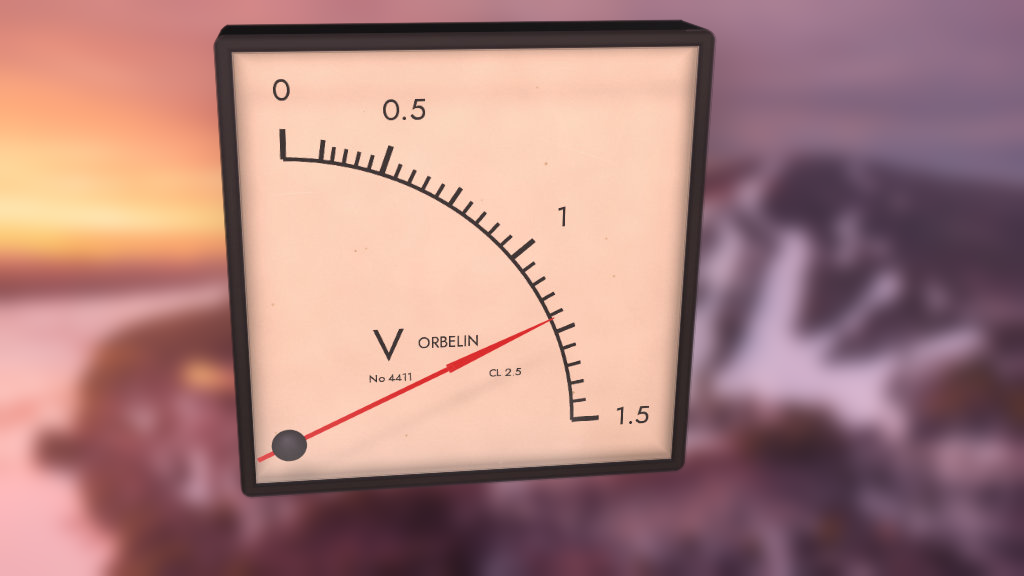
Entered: {"value": 1.2, "unit": "V"}
